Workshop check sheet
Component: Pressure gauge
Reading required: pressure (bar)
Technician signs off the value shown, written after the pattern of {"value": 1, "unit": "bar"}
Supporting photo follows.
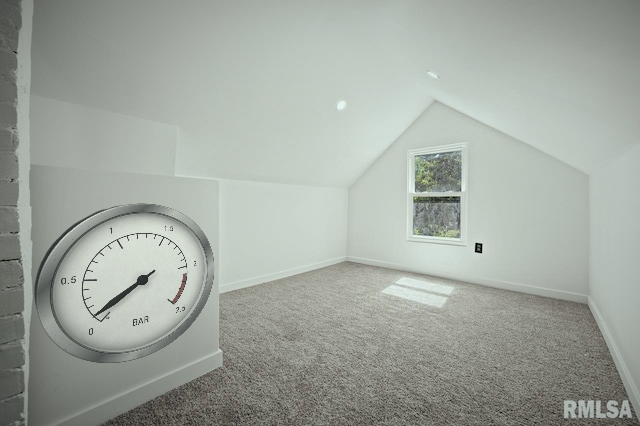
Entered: {"value": 0.1, "unit": "bar"}
